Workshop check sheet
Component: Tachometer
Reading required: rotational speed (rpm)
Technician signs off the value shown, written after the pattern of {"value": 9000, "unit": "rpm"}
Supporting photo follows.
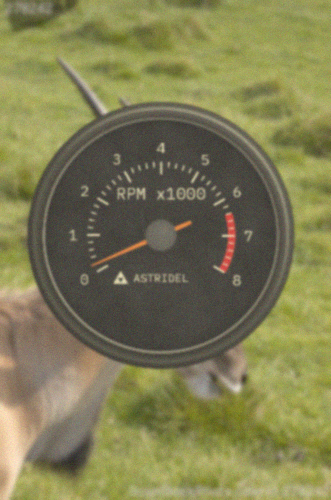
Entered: {"value": 200, "unit": "rpm"}
